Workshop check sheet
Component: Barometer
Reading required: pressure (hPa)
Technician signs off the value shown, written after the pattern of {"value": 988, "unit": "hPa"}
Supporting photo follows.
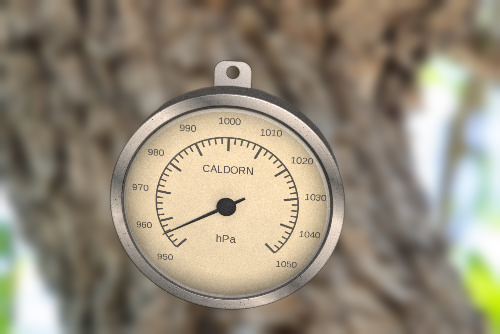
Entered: {"value": 956, "unit": "hPa"}
